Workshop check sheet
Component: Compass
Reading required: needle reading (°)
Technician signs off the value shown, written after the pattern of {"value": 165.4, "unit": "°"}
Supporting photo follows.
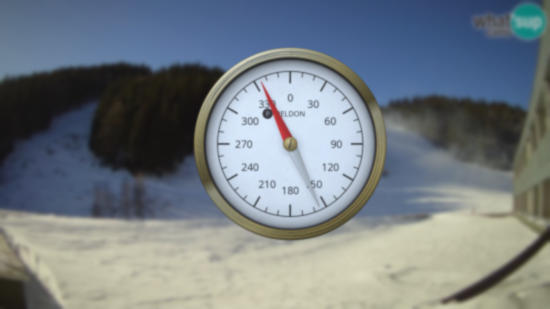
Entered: {"value": 335, "unit": "°"}
